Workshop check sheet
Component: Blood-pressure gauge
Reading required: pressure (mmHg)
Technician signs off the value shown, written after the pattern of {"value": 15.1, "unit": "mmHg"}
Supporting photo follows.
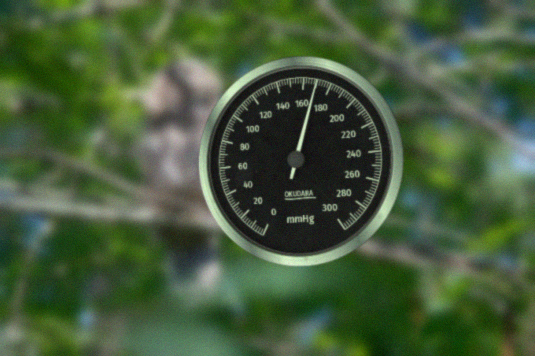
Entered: {"value": 170, "unit": "mmHg"}
